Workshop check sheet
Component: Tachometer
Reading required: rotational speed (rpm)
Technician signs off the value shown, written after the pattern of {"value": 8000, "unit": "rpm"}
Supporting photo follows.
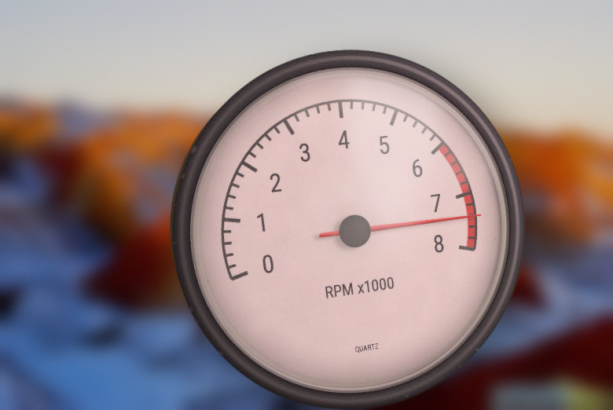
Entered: {"value": 7400, "unit": "rpm"}
